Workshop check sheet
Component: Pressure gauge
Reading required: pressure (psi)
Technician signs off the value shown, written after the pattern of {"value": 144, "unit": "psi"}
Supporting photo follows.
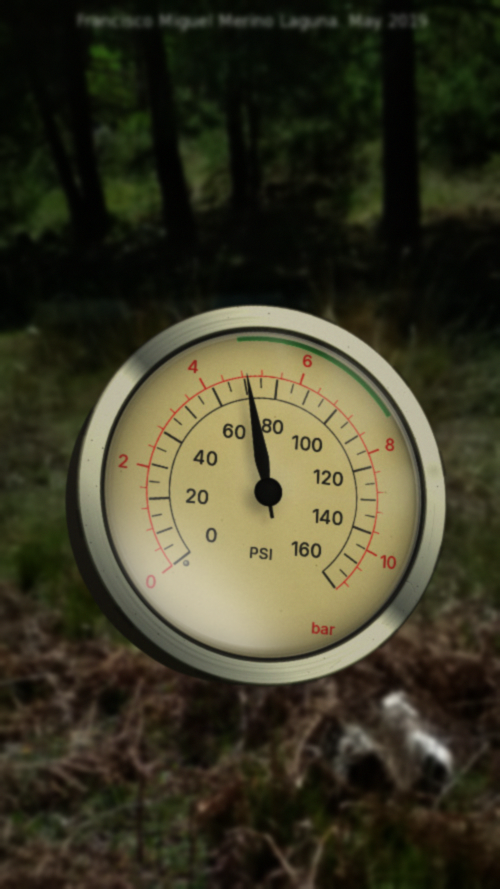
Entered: {"value": 70, "unit": "psi"}
